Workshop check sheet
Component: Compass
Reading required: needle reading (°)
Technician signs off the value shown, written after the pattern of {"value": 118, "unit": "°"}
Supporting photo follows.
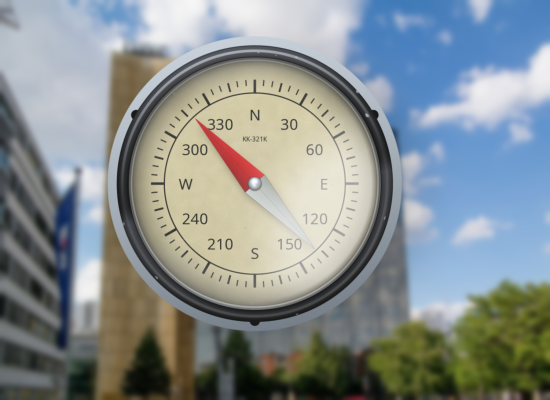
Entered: {"value": 317.5, "unit": "°"}
